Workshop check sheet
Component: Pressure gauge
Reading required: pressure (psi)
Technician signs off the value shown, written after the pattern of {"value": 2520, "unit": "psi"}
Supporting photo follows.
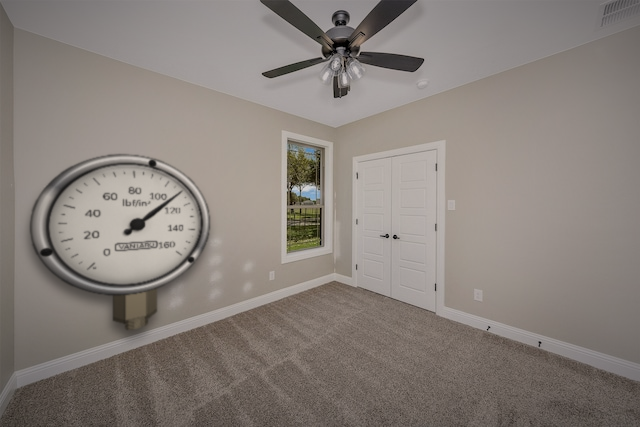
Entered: {"value": 110, "unit": "psi"}
